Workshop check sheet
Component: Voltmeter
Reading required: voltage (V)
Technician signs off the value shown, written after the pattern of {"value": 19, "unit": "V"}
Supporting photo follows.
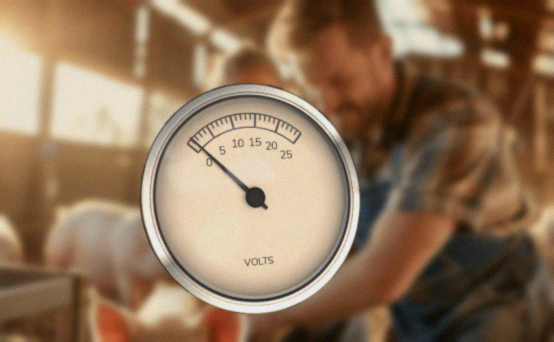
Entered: {"value": 1, "unit": "V"}
